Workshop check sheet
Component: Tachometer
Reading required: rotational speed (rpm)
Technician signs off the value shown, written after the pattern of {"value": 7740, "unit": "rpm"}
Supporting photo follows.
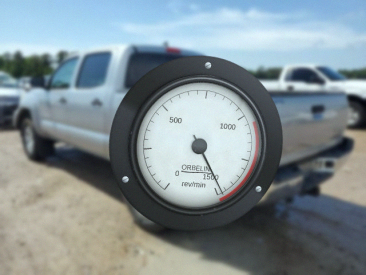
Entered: {"value": 1475, "unit": "rpm"}
